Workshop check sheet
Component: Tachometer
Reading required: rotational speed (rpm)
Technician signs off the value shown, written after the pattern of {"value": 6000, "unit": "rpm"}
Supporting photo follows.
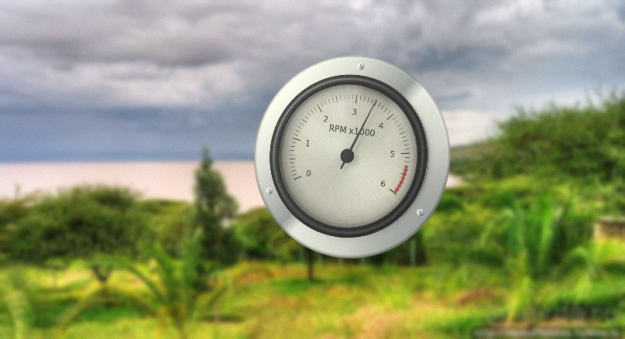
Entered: {"value": 3500, "unit": "rpm"}
